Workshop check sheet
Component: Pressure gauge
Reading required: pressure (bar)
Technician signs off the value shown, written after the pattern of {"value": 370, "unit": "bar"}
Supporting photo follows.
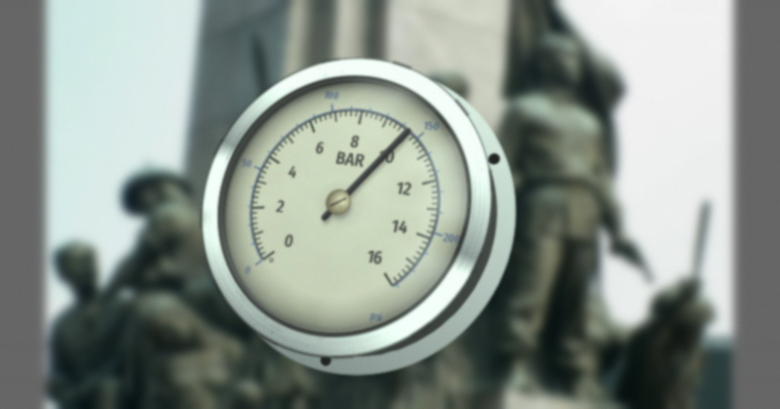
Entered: {"value": 10, "unit": "bar"}
